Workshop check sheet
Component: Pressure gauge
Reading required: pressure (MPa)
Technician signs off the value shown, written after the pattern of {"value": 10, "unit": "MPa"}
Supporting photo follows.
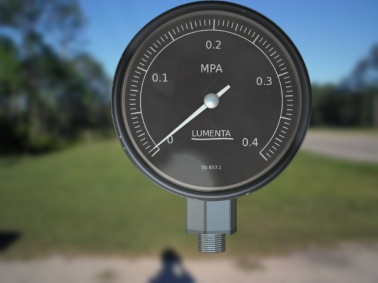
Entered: {"value": 0.005, "unit": "MPa"}
